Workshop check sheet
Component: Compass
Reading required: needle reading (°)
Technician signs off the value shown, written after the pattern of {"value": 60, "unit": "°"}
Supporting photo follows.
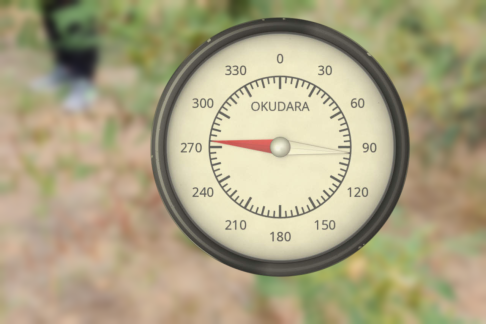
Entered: {"value": 275, "unit": "°"}
